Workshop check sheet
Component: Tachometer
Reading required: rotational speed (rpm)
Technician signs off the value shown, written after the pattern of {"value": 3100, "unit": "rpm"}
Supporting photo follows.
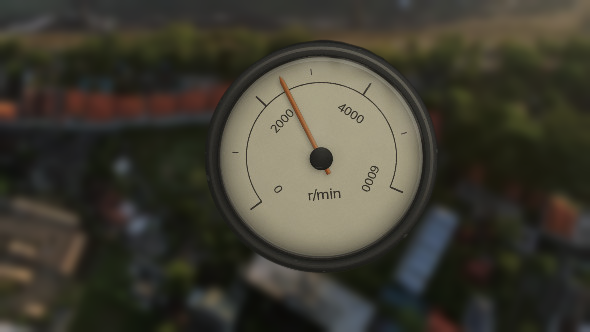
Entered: {"value": 2500, "unit": "rpm"}
